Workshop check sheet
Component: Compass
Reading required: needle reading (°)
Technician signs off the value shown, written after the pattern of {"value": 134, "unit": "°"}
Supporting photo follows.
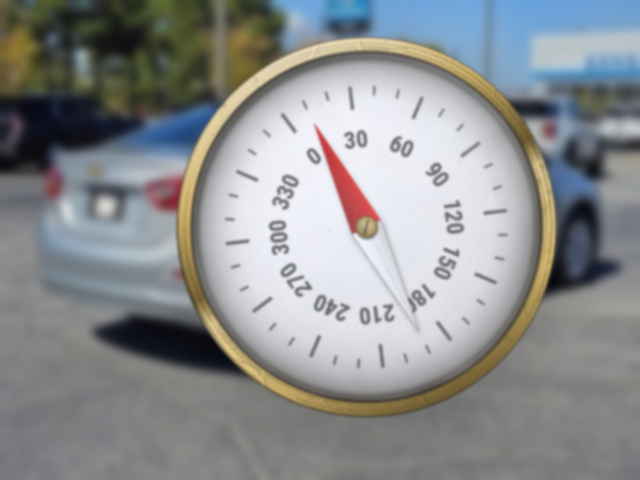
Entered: {"value": 10, "unit": "°"}
